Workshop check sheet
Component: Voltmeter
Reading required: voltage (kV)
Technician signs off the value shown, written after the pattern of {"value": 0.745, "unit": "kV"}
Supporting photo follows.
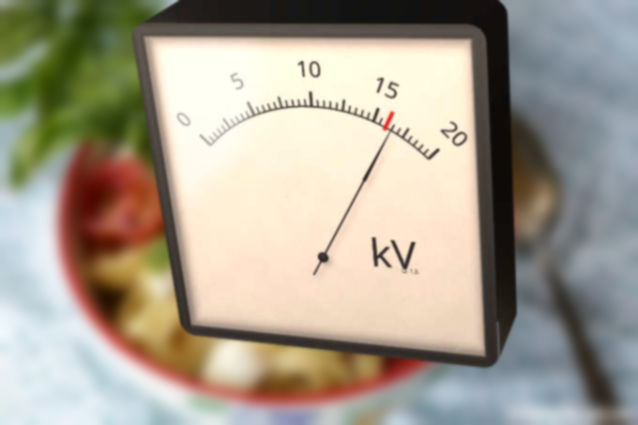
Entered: {"value": 16.5, "unit": "kV"}
